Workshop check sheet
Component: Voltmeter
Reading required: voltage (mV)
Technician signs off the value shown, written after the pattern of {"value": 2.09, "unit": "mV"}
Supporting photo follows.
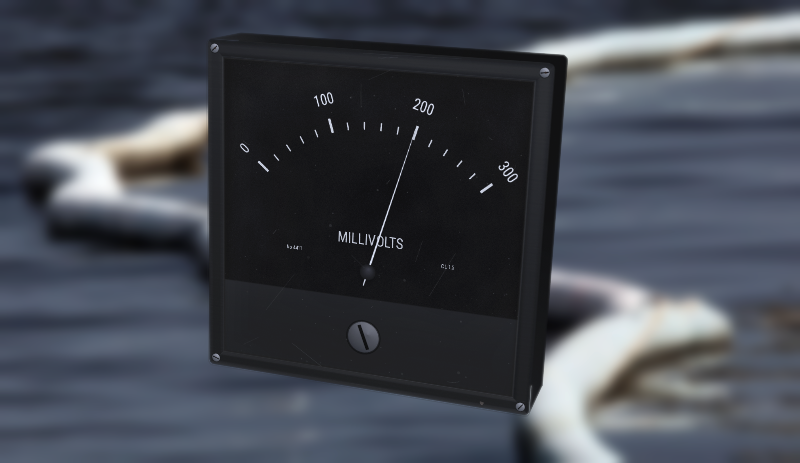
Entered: {"value": 200, "unit": "mV"}
